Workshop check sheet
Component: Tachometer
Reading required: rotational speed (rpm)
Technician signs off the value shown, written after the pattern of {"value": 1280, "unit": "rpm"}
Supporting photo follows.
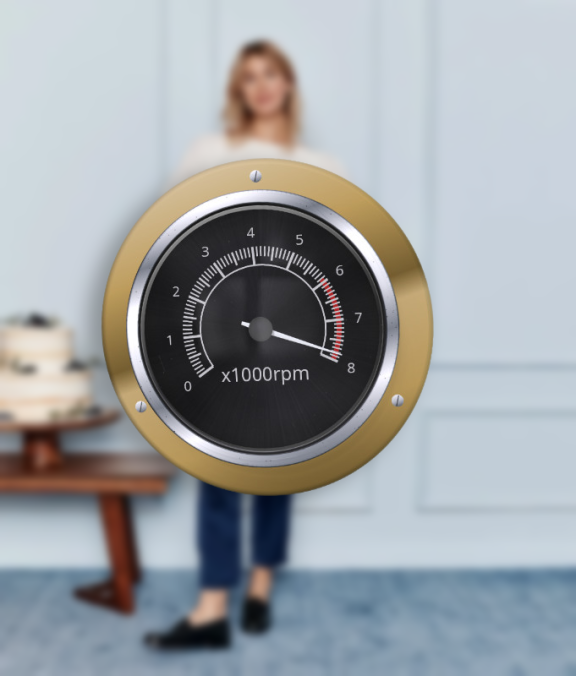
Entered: {"value": 7800, "unit": "rpm"}
